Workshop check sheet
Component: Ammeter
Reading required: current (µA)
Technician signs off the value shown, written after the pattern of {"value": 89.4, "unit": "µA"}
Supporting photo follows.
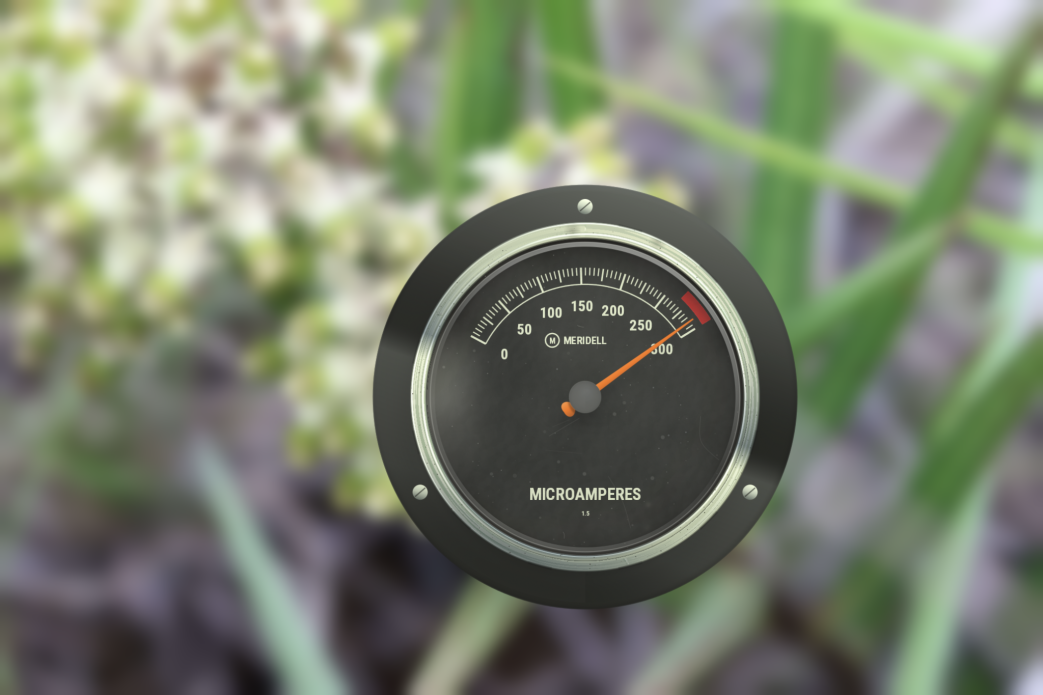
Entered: {"value": 290, "unit": "µA"}
